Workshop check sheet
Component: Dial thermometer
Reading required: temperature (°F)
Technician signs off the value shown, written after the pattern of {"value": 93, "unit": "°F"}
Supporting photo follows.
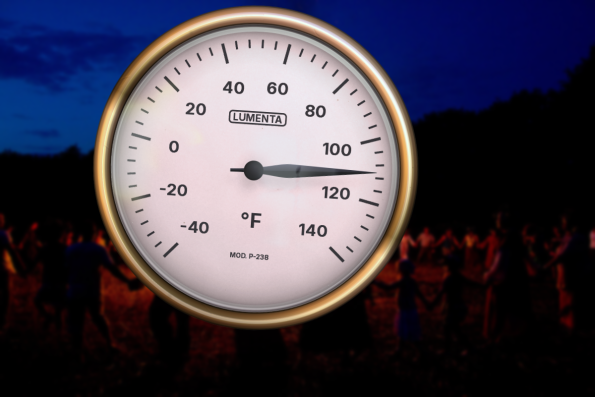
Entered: {"value": 110, "unit": "°F"}
